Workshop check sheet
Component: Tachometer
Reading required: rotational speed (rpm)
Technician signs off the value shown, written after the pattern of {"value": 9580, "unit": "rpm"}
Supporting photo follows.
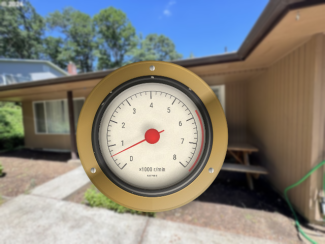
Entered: {"value": 600, "unit": "rpm"}
